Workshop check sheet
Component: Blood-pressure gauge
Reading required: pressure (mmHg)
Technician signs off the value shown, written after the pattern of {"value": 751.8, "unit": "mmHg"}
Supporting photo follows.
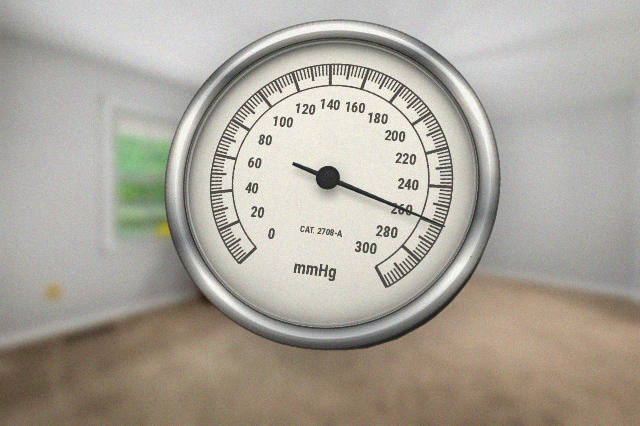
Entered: {"value": 260, "unit": "mmHg"}
